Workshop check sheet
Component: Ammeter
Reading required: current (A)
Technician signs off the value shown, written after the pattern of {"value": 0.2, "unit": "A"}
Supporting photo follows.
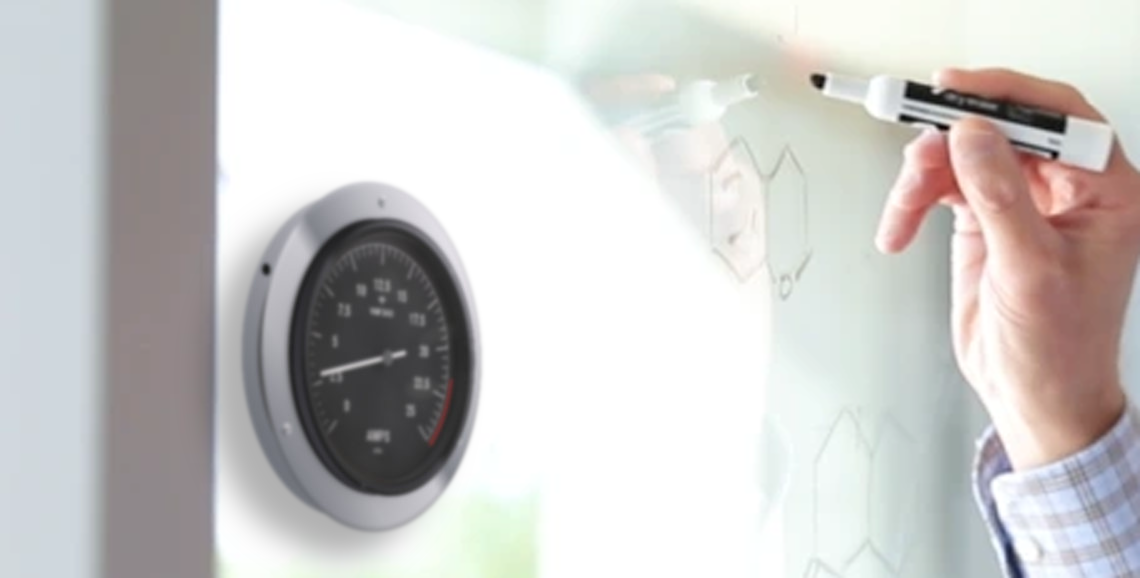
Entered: {"value": 3, "unit": "A"}
